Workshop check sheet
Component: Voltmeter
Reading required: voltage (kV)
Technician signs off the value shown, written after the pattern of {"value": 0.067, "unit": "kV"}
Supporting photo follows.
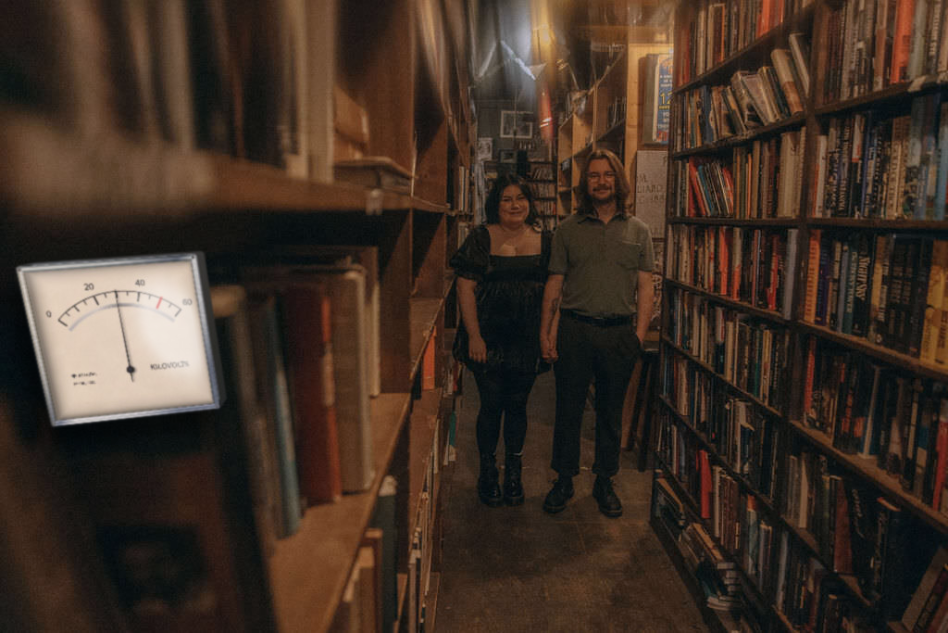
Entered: {"value": 30, "unit": "kV"}
